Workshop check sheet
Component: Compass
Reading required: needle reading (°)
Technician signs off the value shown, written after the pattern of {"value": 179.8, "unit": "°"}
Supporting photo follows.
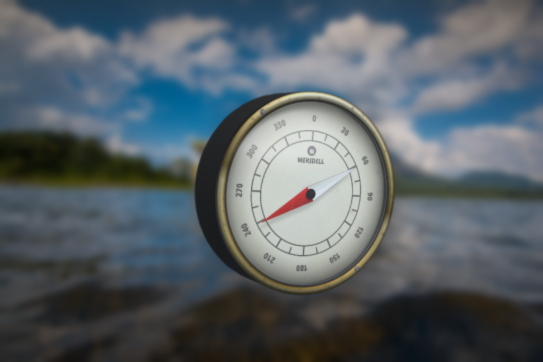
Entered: {"value": 240, "unit": "°"}
